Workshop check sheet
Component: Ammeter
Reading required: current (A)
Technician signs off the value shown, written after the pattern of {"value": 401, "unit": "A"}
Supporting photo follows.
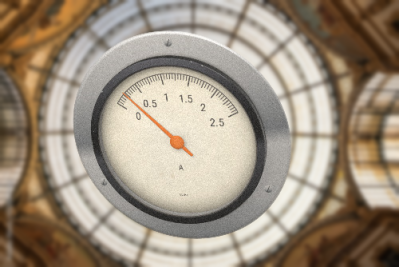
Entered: {"value": 0.25, "unit": "A"}
